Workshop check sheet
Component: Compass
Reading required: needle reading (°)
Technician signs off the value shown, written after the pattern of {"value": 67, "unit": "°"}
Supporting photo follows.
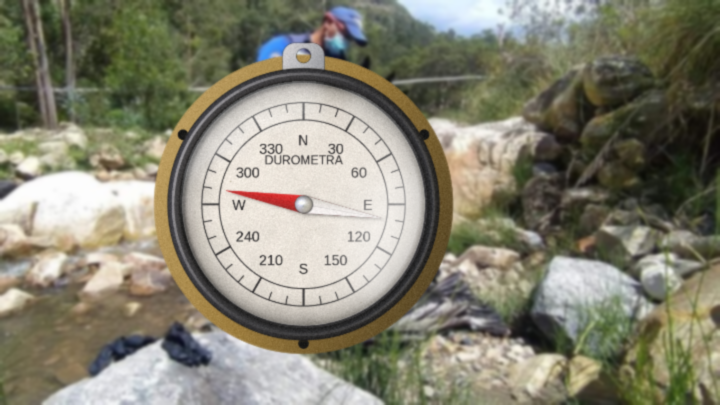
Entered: {"value": 280, "unit": "°"}
